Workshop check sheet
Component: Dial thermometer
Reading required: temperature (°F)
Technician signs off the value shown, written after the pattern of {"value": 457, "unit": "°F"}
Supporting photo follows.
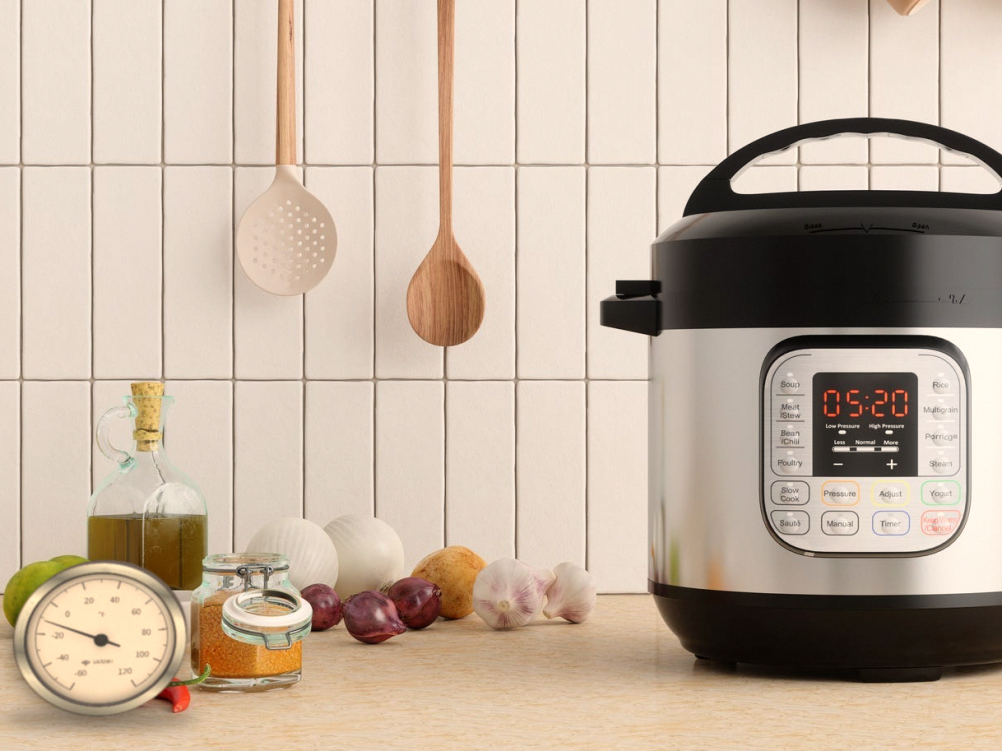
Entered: {"value": -10, "unit": "°F"}
